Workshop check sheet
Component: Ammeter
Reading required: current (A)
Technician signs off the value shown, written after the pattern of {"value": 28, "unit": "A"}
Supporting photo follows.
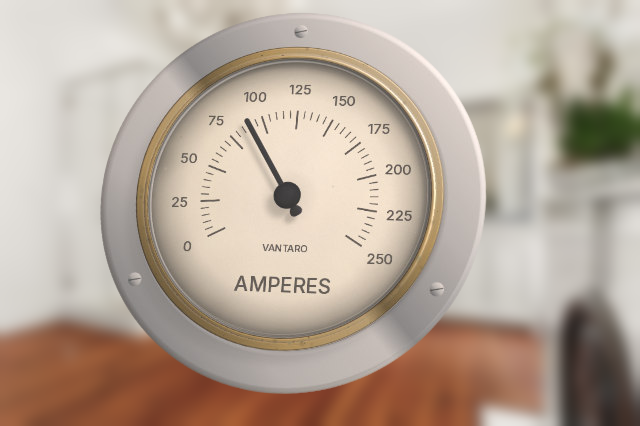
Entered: {"value": 90, "unit": "A"}
